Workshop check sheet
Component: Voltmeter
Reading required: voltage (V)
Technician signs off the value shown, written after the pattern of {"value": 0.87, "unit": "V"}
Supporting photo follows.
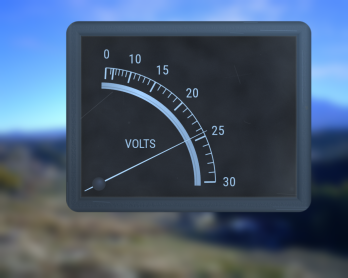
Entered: {"value": 24.5, "unit": "V"}
